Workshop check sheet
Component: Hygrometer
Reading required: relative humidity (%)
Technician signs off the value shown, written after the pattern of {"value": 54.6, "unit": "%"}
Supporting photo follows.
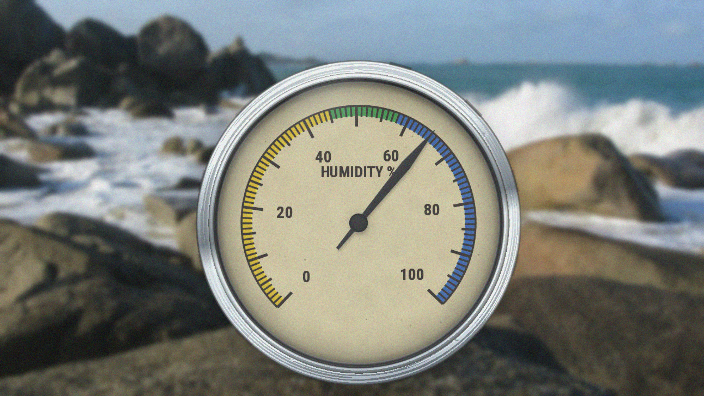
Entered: {"value": 65, "unit": "%"}
